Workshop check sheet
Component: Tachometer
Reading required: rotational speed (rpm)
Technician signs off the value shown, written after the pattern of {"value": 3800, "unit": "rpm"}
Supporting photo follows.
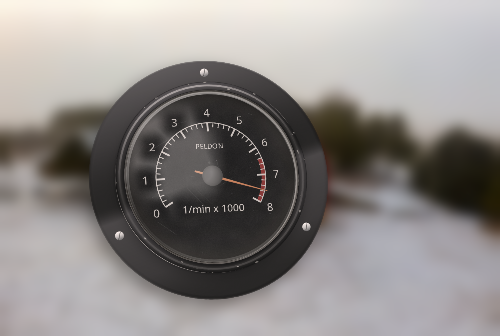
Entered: {"value": 7600, "unit": "rpm"}
